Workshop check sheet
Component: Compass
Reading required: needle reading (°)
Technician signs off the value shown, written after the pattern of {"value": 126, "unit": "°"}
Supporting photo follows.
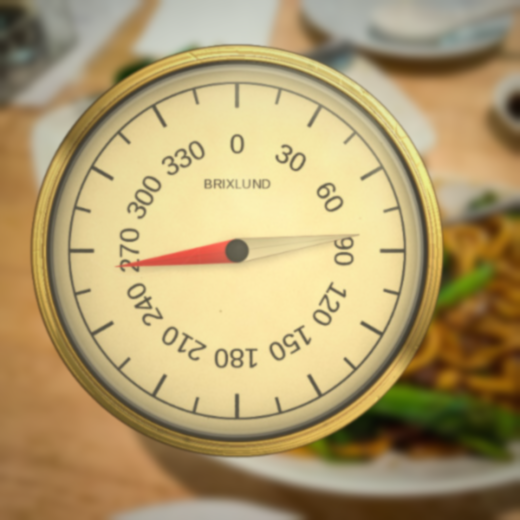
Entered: {"value": 262.5, "unit": "°"}
